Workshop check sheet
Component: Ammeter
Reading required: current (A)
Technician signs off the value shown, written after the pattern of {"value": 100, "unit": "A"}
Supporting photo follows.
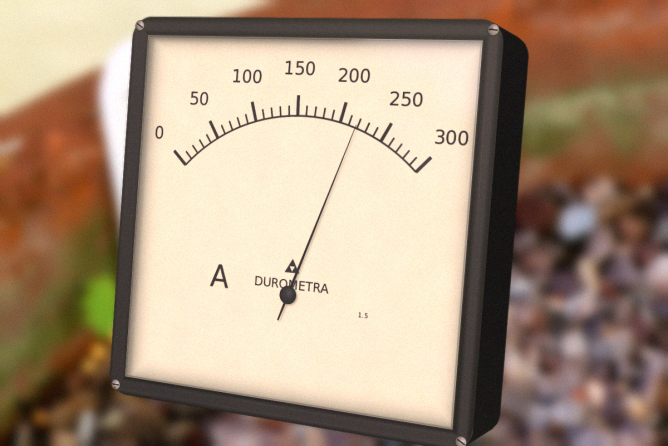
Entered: {"value": 220, "unit": "A"}
